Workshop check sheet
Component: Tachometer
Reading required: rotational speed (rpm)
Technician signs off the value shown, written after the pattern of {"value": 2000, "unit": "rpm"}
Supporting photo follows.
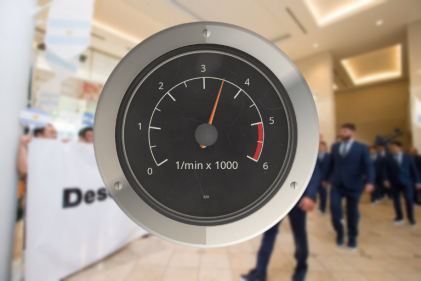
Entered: {"value": 3500, "unit": "rpm"}
